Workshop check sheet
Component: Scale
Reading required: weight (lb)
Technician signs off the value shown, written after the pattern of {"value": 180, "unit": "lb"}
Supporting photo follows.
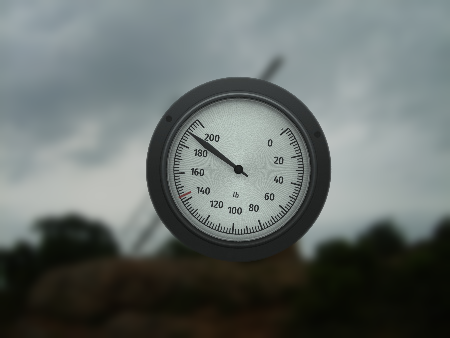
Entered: {"value": 190, "unit": "lb"}
